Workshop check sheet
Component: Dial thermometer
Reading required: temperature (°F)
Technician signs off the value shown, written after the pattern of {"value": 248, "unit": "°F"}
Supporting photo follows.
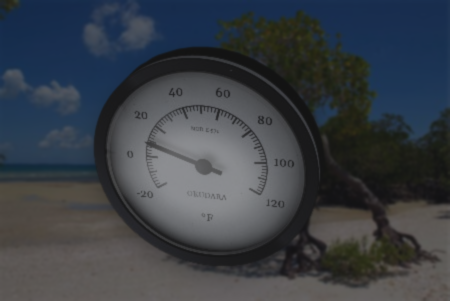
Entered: {"value": 10, "unit": "°F"}
